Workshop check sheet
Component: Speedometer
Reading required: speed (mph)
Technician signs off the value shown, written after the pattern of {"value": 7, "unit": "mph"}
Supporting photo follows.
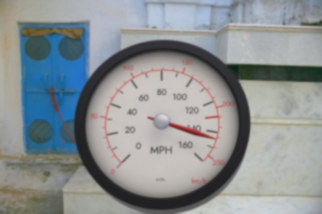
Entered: {"value": 145, "unit": "mph"}
